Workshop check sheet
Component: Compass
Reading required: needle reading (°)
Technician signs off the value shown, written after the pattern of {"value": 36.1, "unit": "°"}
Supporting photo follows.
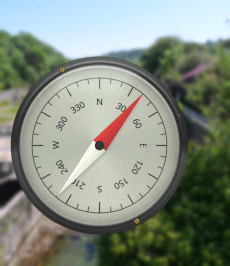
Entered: {"value": 40, "unit": "°"}
